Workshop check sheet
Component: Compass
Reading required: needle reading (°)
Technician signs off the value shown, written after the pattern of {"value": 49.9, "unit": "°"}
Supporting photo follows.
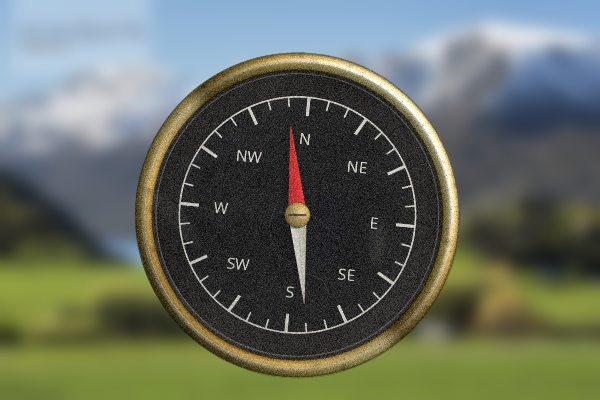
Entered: {"value": 350, "unit": "°"}
